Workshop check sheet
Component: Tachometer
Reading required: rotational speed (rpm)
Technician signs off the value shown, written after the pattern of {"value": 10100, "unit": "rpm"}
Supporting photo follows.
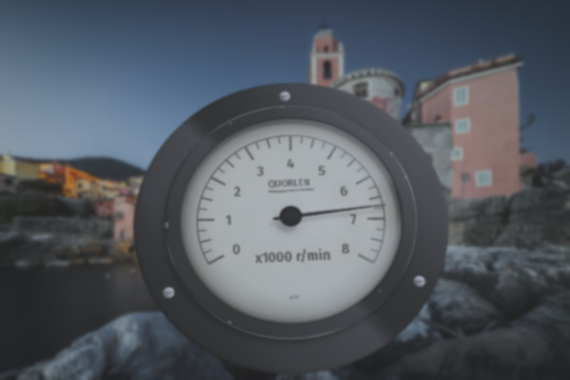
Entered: {"value": 6750, "unit": "rpm"}
